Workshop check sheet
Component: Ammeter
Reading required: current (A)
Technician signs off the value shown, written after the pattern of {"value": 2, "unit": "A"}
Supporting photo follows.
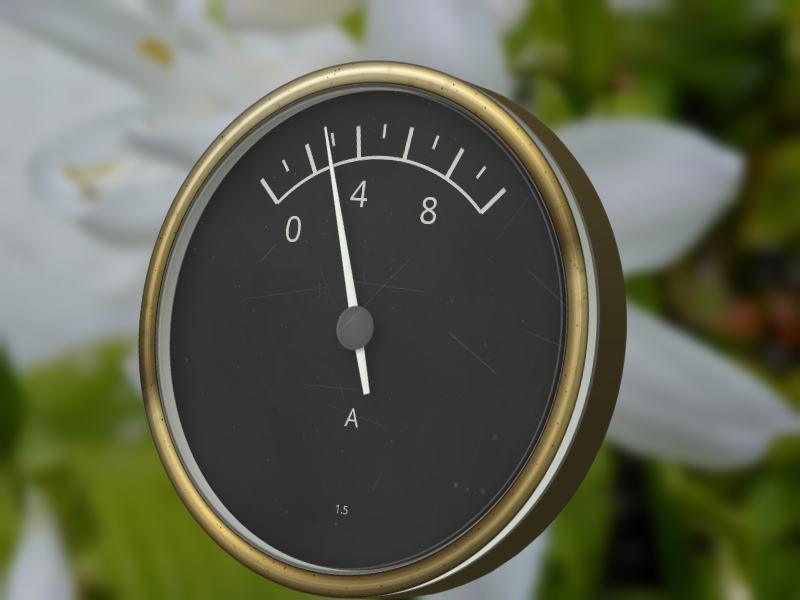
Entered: {"value": 3, "unit": "A"}
